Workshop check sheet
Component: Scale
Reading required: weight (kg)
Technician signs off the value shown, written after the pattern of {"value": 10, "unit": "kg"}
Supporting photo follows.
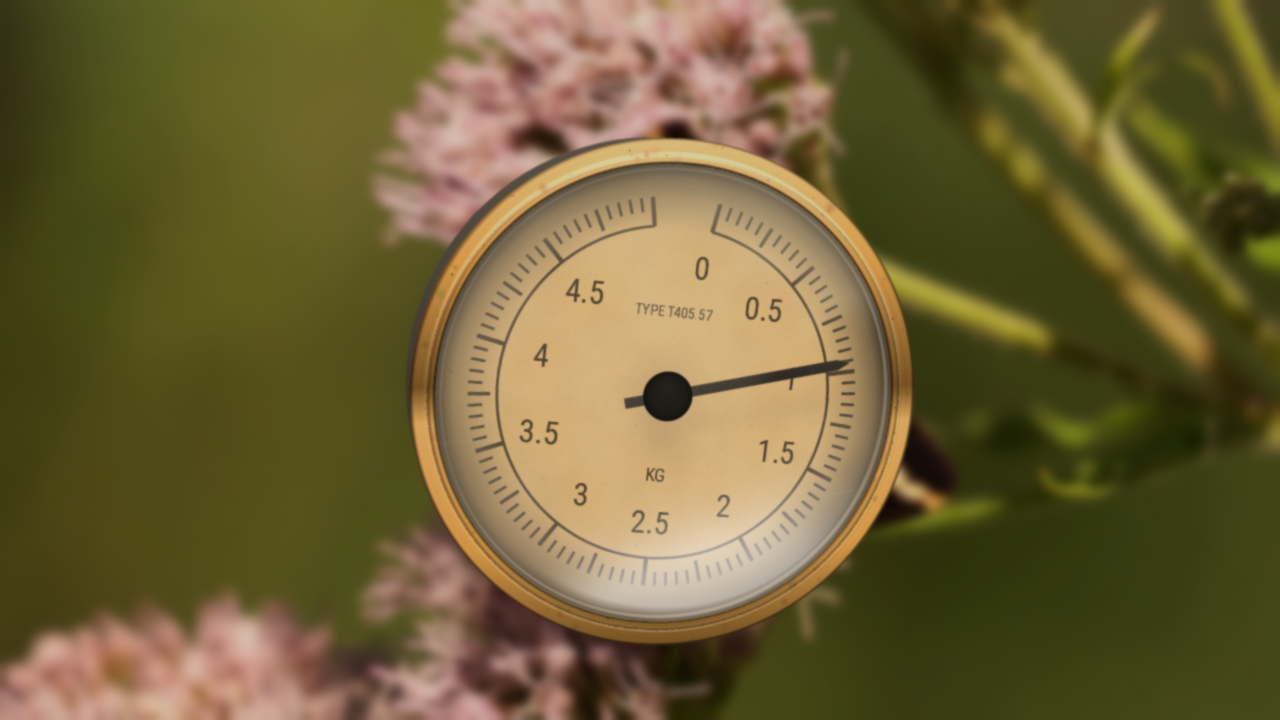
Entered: {"value": 0.95, "unit": "kg"}
